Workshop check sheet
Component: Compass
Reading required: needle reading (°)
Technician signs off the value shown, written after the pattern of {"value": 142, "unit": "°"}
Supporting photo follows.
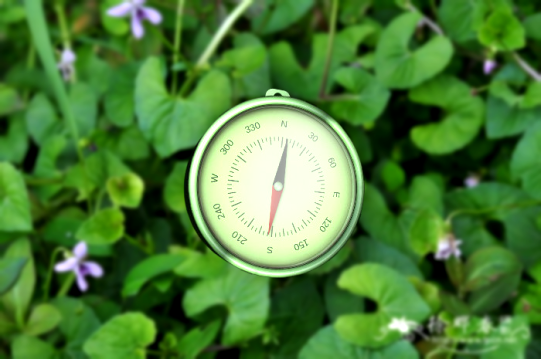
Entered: {"value": 185, "unit": "°"}
